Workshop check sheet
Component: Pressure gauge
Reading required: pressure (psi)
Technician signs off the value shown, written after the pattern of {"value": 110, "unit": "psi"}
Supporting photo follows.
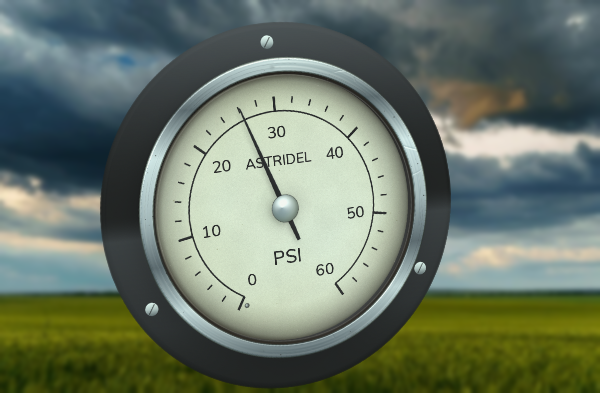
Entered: {"value": 26, "unit": "psi"}
